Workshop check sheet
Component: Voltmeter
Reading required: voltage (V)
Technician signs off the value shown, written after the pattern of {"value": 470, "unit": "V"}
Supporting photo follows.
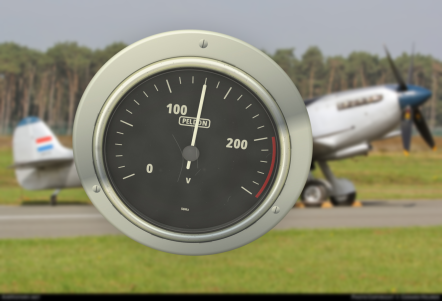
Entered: {"value": 130, "unit": "V"}
